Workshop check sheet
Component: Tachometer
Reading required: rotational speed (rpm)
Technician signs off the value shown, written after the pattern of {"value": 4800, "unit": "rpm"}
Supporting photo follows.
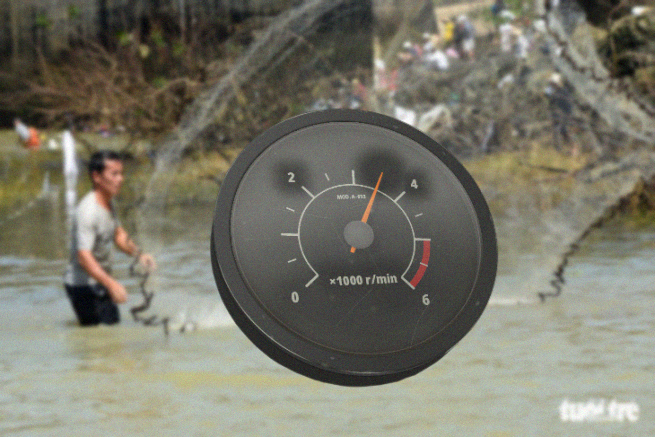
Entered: {"value": 3500, "unit": "rpm"}
